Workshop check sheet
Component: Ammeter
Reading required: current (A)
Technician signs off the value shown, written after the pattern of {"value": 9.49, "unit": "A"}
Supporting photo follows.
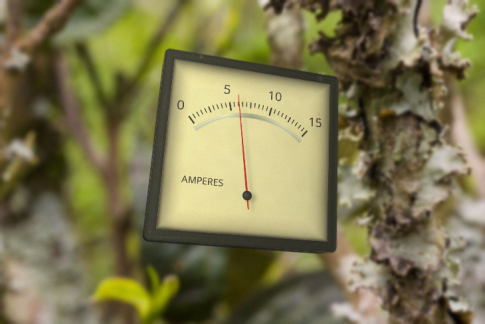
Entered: {"value": 6, "unit": "A"}
